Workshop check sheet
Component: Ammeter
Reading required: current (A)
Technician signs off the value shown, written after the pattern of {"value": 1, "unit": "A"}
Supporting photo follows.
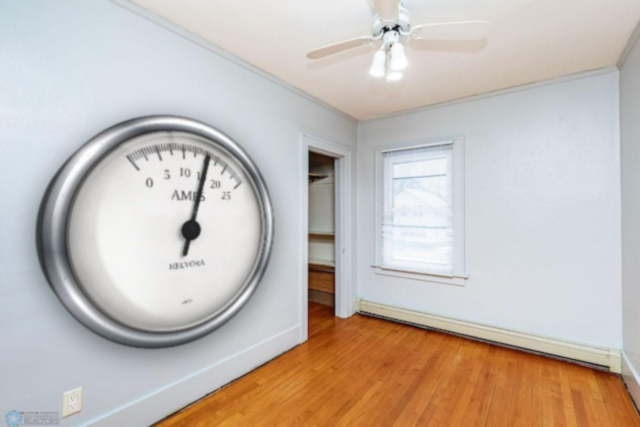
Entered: {"value": 15, "unit": "A"}
